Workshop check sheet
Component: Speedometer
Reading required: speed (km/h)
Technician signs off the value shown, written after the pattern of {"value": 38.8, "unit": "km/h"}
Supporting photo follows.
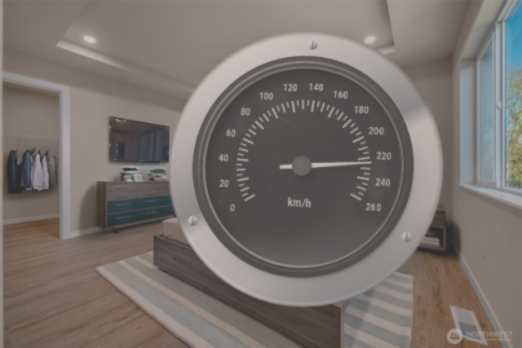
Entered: {"value": 225, "unit": "km/h"}
